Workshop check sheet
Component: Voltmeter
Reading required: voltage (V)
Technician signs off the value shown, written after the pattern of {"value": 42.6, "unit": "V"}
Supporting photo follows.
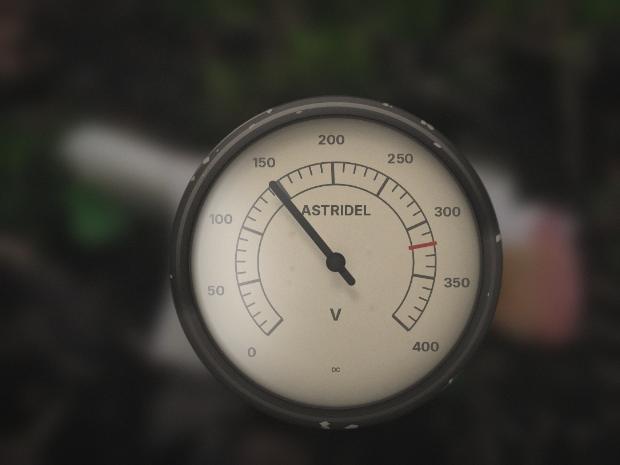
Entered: {"value": 145, "unit": "V"}
